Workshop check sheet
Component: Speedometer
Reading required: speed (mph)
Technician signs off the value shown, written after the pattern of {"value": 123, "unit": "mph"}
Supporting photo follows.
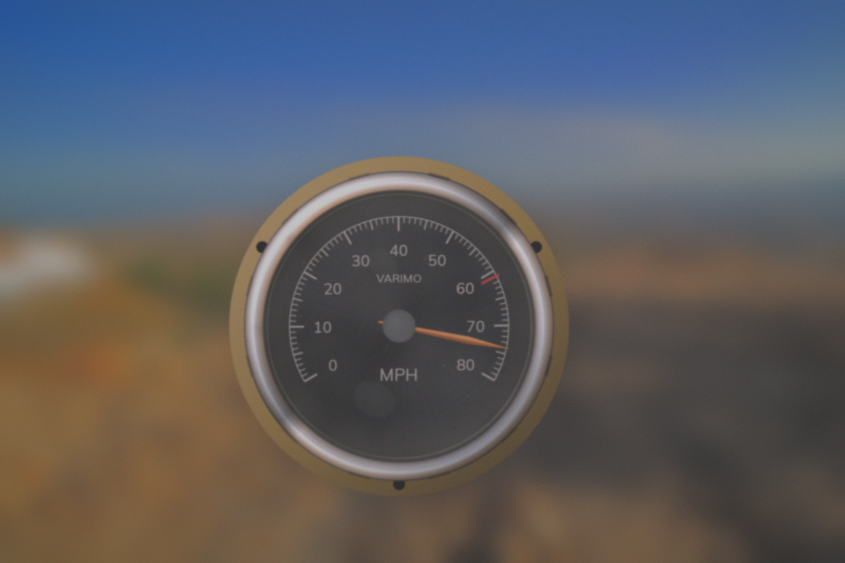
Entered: {"value": 74, "unit": "mph"}
